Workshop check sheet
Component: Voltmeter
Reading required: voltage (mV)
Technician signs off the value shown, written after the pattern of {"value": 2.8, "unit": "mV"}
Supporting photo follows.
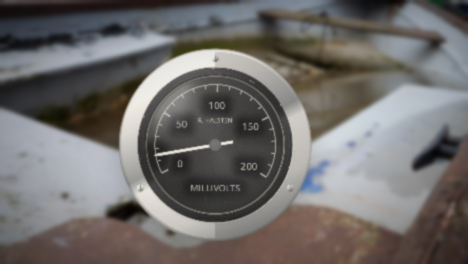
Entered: {"value": 15, "unit": "mV"}
